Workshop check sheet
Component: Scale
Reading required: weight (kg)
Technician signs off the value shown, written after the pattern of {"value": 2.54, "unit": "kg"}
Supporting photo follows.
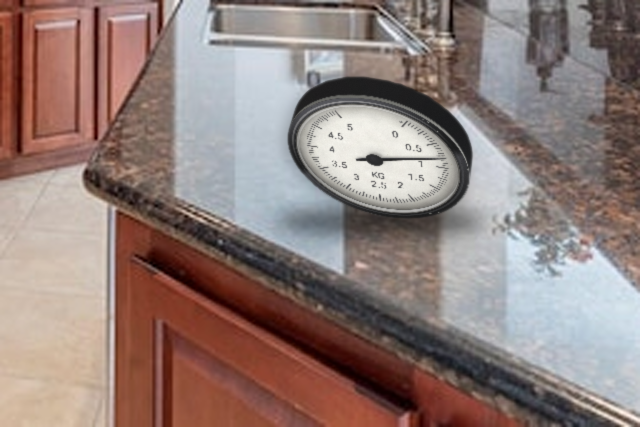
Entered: {"value": 0.75, "unit": "kg"}
